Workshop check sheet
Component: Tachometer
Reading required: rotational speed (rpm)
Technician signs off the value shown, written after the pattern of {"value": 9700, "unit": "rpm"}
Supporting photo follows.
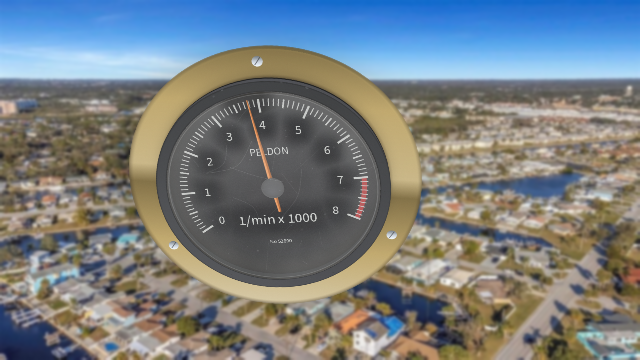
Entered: {"value": 3800, "unit": "rpm"}
